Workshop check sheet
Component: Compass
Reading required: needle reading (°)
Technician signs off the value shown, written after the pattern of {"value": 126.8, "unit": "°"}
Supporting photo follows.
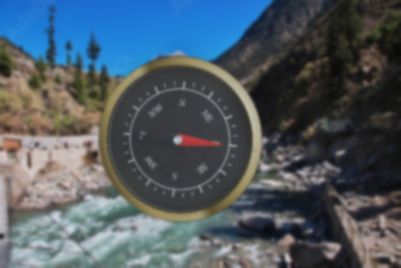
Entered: {"value": 90, "unit": "°"}
